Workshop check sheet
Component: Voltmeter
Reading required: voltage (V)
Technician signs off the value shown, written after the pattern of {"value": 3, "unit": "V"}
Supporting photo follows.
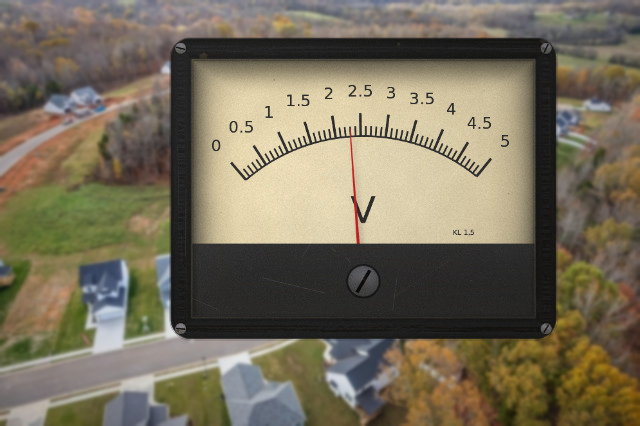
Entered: {"value": 2.3, "unit": "V"}
